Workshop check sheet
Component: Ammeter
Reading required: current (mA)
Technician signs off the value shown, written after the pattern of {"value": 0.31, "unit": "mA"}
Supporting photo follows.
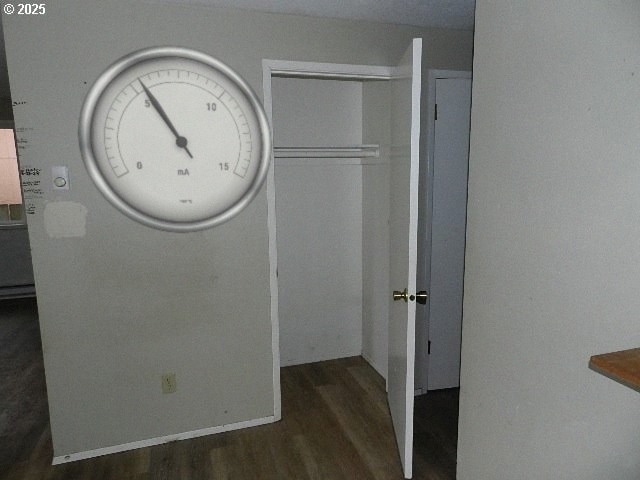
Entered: {"value": 5.5, "unit": "mA"}
